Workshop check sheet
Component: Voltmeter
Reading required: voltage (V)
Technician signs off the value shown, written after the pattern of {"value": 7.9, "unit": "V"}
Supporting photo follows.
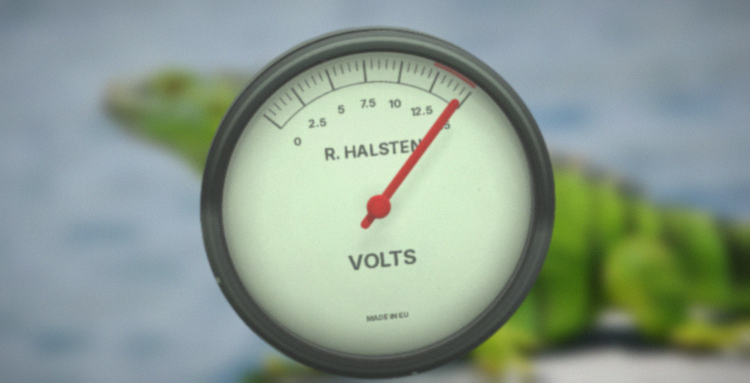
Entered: {"value": 14.5, "unit": "V"}
